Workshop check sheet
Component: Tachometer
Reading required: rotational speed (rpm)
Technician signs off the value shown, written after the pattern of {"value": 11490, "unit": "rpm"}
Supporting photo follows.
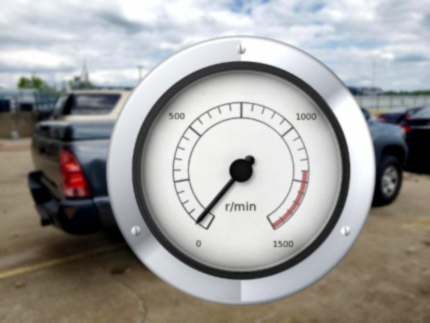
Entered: {"value": 50, "unit": "rpm"}
